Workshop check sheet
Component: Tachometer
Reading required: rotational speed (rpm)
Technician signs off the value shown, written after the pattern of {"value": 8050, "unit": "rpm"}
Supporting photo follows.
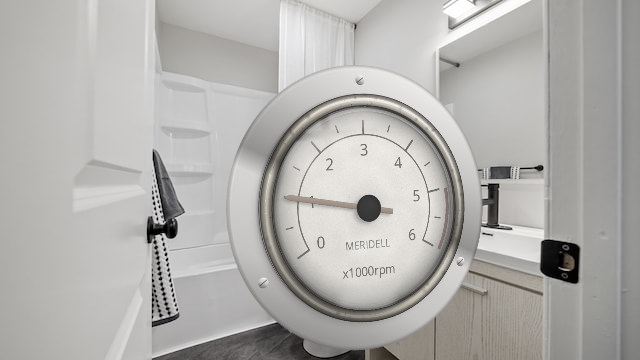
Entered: {"value": 1000, "unit": "rpm"}
